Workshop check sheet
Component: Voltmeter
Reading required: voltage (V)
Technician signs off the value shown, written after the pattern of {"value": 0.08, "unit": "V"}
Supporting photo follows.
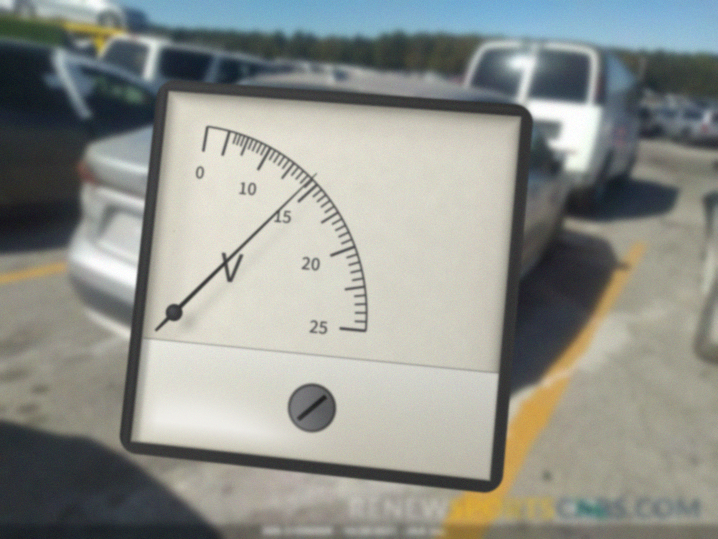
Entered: {"value": 14.5, "unit": "V"}
